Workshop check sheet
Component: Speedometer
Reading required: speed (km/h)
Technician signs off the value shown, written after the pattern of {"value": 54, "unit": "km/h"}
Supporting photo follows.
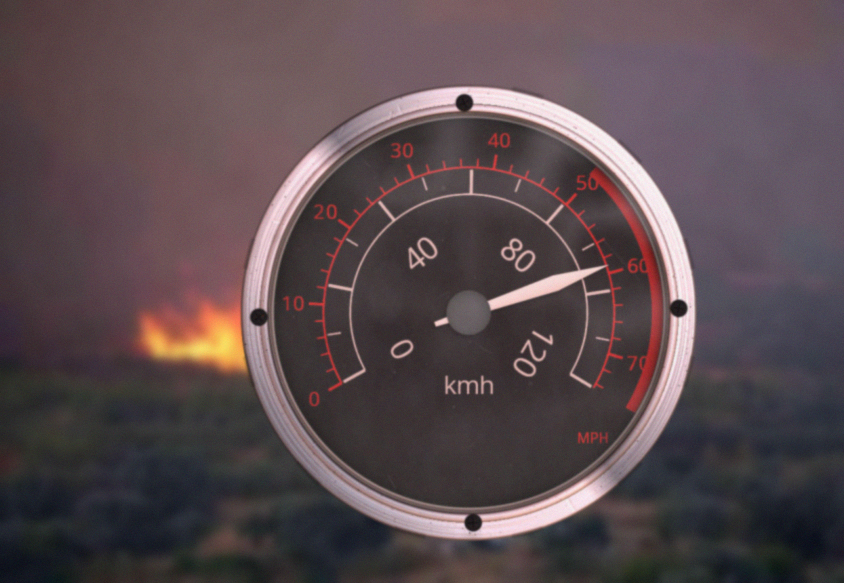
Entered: {"value": 95, "unit": "km/h"}
